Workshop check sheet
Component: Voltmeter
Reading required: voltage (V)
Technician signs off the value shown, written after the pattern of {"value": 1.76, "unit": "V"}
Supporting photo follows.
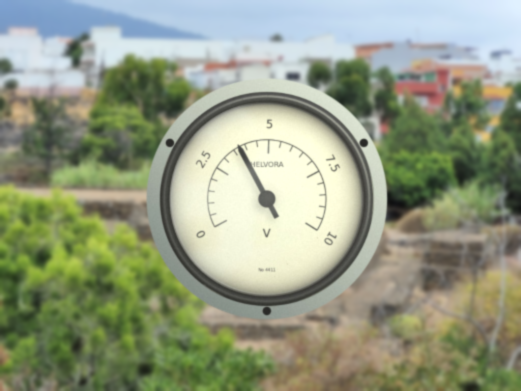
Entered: {"value": 3.75, "unit": "V"}
